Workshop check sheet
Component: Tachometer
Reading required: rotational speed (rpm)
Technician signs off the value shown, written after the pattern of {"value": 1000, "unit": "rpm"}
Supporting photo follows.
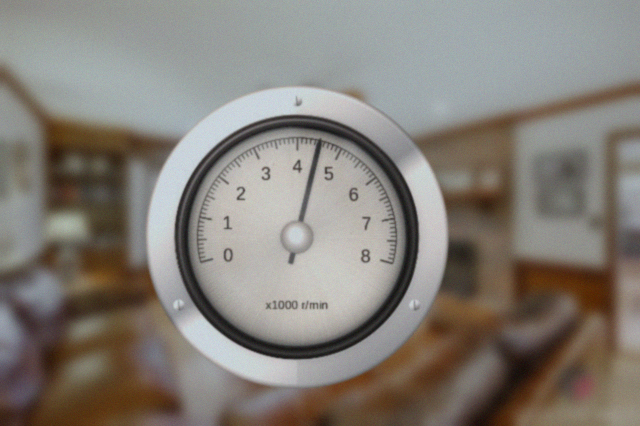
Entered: {"value": 4500, "unit": "rpm"}
